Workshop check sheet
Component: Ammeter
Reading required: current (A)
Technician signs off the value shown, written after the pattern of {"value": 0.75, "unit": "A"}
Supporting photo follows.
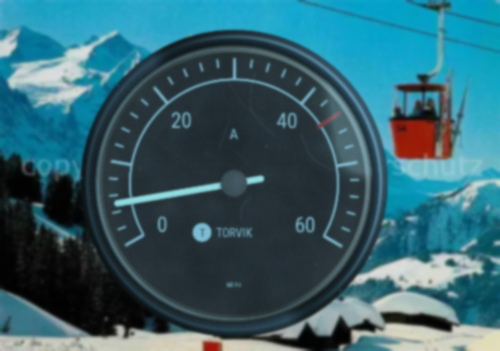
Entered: {"value": 5, "unit": "A"}
